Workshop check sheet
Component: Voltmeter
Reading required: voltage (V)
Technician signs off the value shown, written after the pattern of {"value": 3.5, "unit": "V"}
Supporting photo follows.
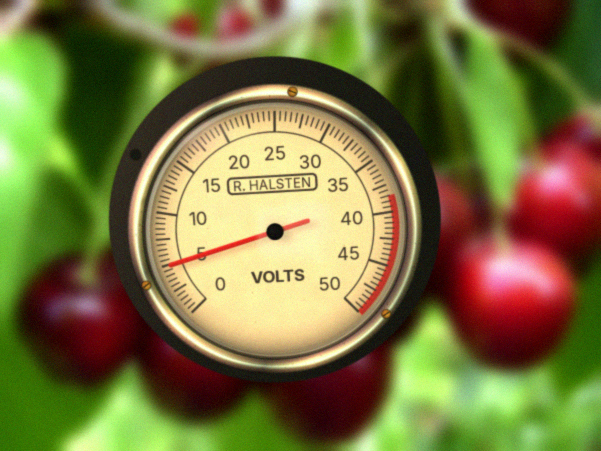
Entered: {"value": 5, "unit": "V"}
